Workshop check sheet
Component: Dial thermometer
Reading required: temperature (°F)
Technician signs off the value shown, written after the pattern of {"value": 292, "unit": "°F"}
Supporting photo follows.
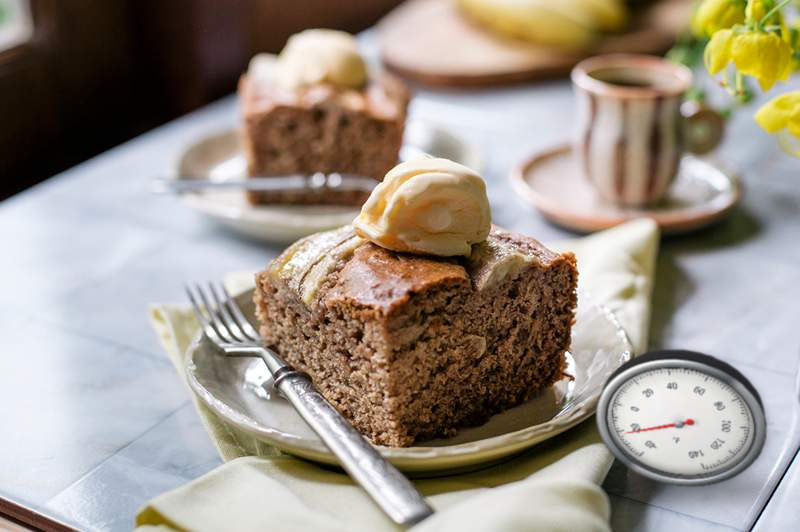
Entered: {"value": -20, "unit": "°F"}
